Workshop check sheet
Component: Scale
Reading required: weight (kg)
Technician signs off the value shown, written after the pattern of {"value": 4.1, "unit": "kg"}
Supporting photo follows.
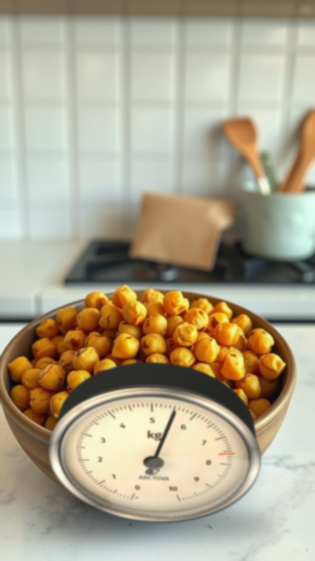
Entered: {"value": 5.5, "unit": "kg"}
